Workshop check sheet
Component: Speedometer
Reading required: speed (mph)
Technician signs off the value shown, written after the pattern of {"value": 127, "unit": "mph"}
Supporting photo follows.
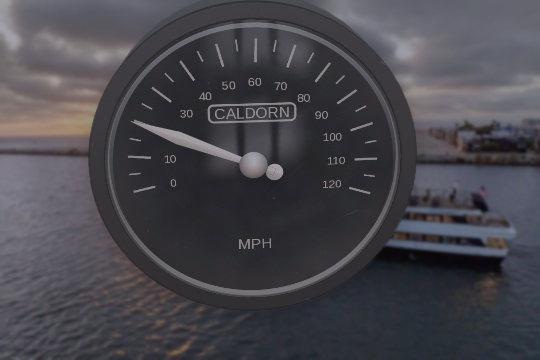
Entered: {"value": 20, "unit": "mph"}
